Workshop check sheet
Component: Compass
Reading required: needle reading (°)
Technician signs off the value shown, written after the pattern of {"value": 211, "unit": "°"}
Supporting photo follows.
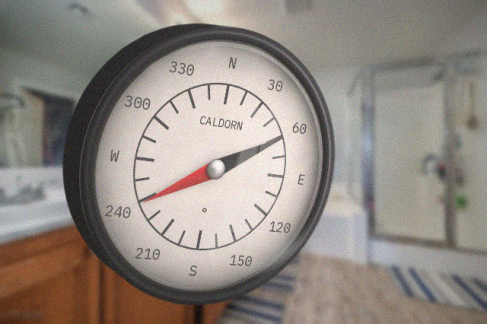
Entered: {"value": 240, "unit": "°"}
